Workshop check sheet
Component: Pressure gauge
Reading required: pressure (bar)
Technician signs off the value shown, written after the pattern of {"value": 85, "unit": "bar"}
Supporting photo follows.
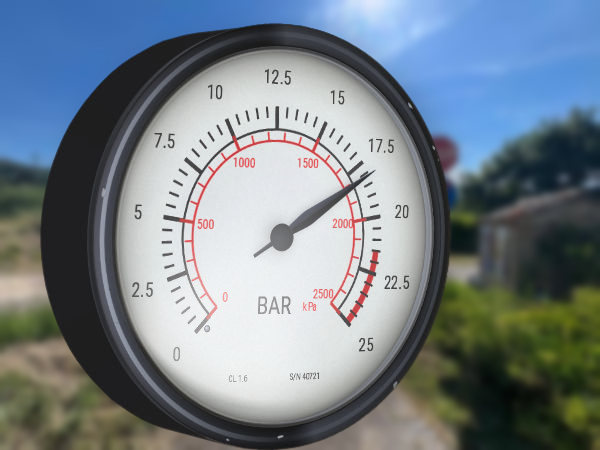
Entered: {"value": 18, "unit": "bar"}
